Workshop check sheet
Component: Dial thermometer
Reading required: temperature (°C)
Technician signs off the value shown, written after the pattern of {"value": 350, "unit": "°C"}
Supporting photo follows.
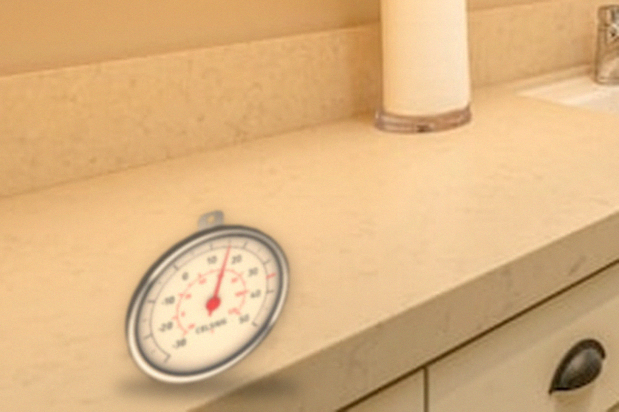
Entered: {"value": 15, "unit": "°C"}
